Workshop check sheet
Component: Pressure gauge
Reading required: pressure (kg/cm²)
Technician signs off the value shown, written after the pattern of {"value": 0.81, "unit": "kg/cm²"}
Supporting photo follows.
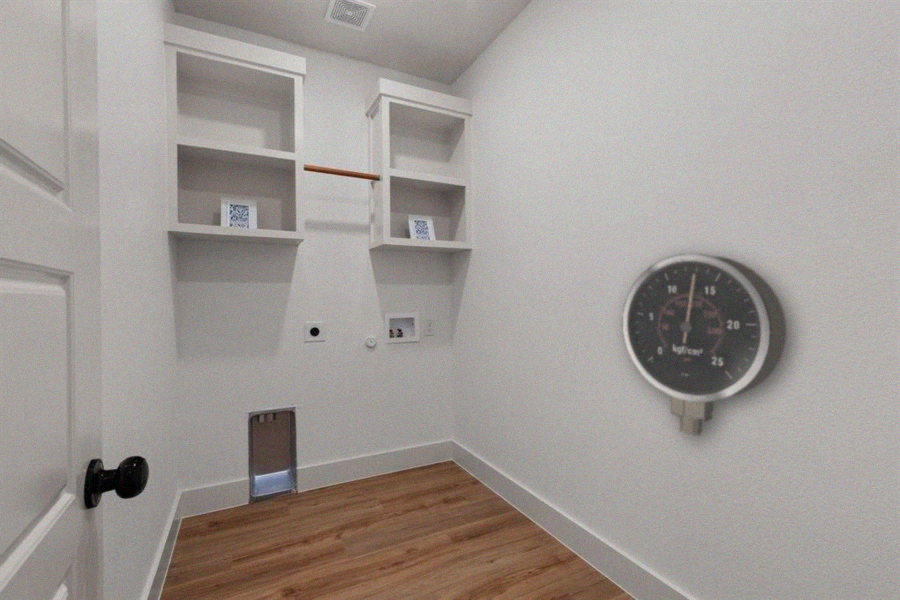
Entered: {"value": 13, "unit": "kg/cm²"}
